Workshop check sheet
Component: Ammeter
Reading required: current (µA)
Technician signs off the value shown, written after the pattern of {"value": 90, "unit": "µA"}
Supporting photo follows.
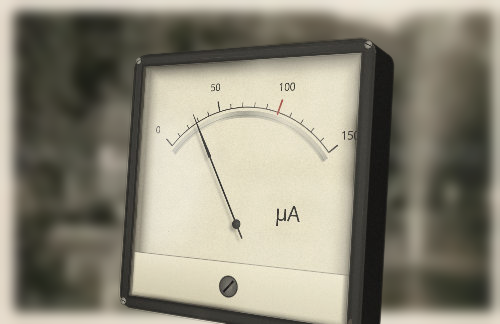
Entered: {"value": 30, "unit": "µA"}
